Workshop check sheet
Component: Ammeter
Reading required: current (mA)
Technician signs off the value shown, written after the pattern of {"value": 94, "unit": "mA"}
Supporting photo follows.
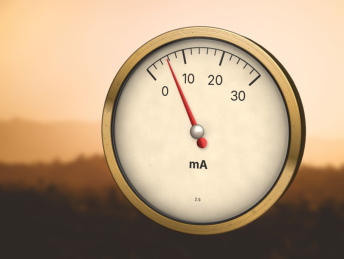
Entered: {"value": 6, "unit": "mA"}
